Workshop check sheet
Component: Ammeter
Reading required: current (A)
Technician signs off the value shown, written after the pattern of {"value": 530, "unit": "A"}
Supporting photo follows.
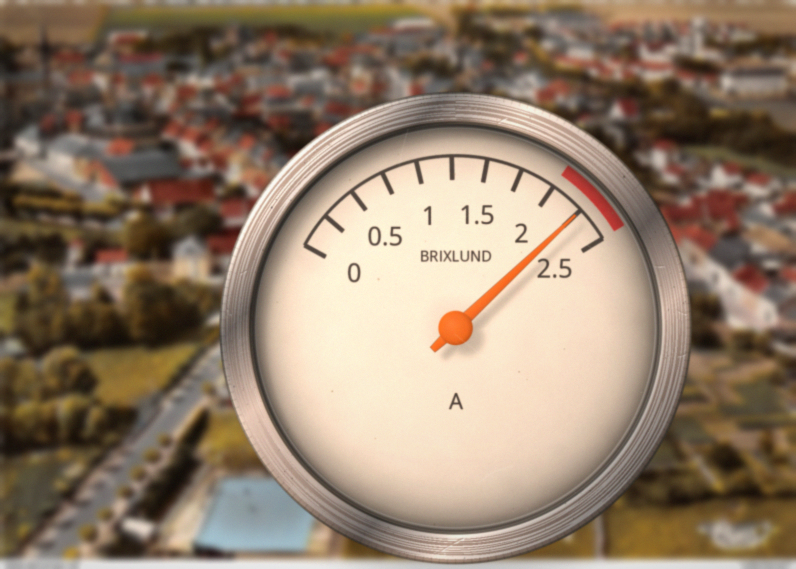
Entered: {"value": 2.25, "unit": "A"}
